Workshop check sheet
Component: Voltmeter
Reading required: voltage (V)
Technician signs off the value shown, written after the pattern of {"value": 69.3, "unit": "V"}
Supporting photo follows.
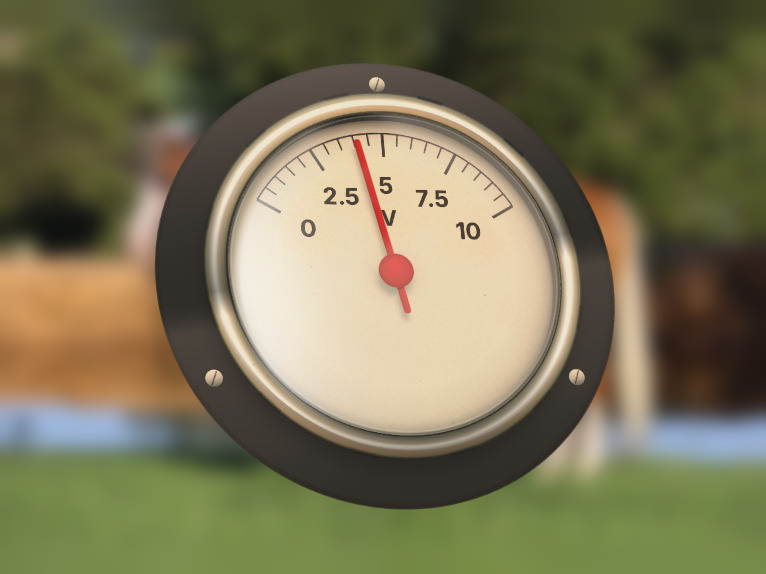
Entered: {"value": 4, "unit": "V"}
